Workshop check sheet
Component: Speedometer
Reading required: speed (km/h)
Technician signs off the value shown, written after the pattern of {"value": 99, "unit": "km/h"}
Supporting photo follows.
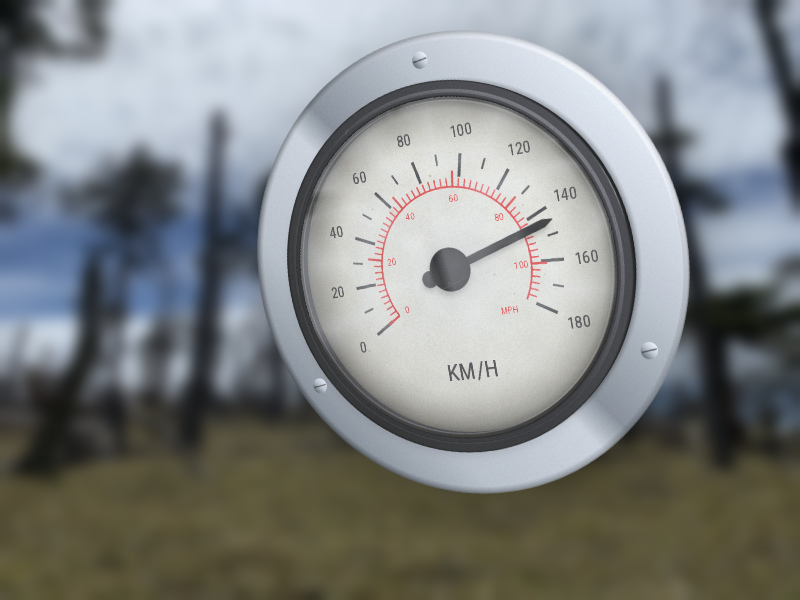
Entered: {"value": 145, "unit": "km/h"}
